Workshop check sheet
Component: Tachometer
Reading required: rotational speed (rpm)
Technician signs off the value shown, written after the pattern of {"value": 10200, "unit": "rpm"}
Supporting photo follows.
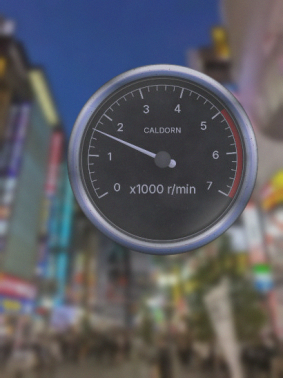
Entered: {"value": 1600, "unit": "rpm"}
